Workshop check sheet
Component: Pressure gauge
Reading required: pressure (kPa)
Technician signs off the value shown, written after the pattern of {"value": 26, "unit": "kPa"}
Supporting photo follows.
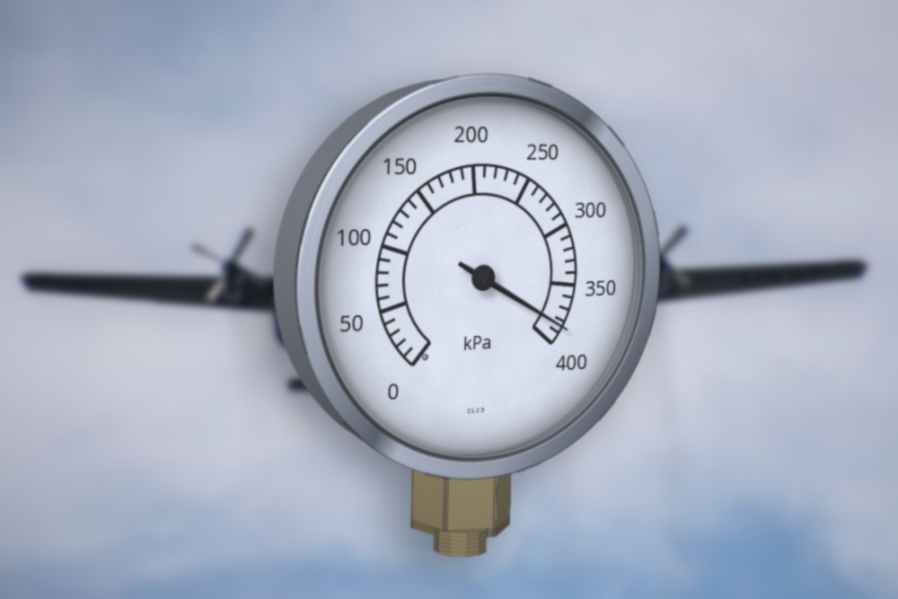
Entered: {"value": 385, "unit": "kPa"}
